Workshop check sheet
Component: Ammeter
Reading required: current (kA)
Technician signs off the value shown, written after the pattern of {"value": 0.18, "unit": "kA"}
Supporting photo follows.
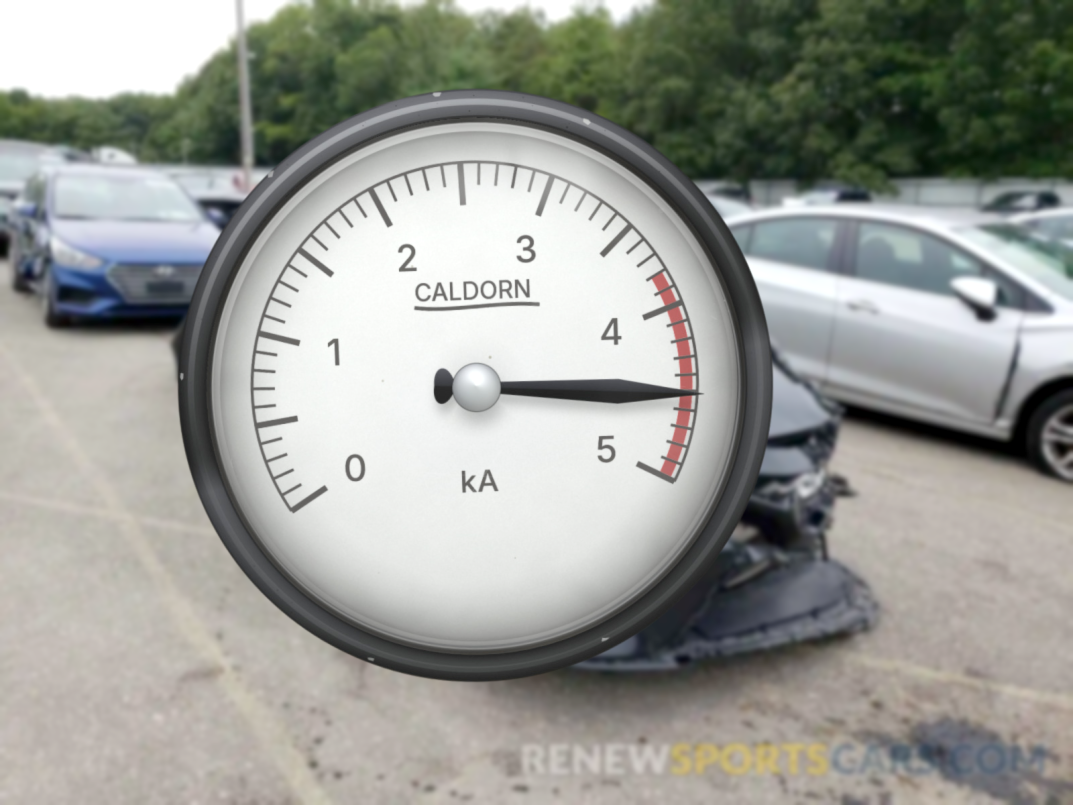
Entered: {"value": 4.5, "unit": "kA"}
